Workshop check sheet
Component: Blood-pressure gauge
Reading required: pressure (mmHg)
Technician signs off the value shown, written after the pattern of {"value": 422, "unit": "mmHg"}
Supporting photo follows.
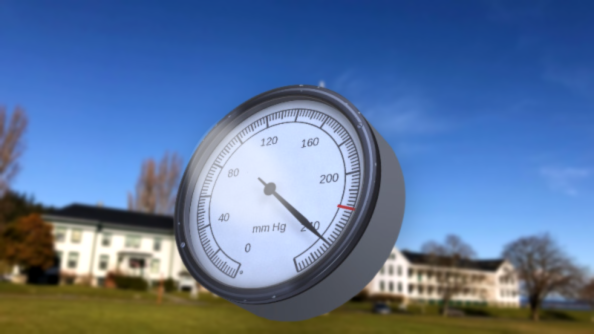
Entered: {"value": 240, "unit": "mmHg"}
